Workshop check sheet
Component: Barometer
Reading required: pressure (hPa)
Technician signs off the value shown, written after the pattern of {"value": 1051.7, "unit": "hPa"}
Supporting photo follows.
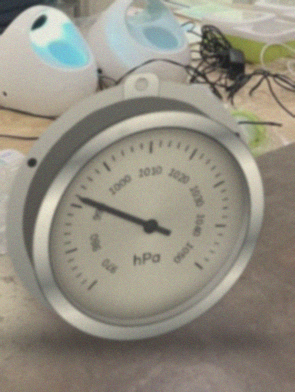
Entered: {"value": 992, "unit": "hPa"}
